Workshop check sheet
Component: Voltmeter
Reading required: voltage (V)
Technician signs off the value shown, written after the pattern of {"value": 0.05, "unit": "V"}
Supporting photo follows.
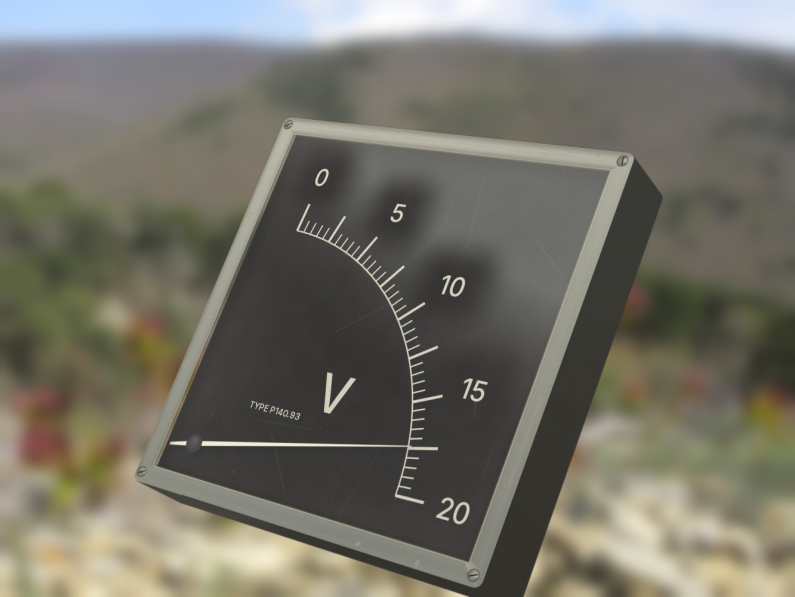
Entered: {"value": 17.5, "unit": "V"}
